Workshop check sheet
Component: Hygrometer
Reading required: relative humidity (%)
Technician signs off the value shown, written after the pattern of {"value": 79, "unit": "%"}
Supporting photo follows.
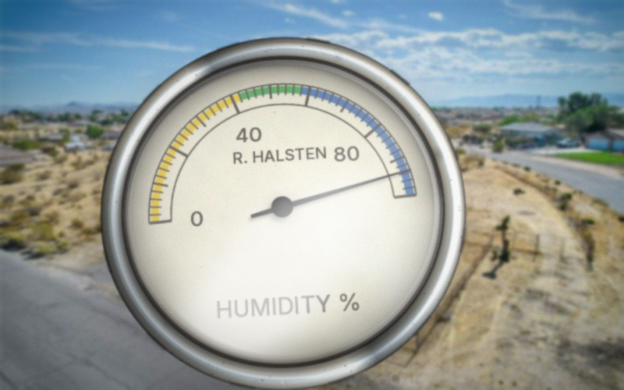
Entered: {"value": 94, "unit": "%"}
